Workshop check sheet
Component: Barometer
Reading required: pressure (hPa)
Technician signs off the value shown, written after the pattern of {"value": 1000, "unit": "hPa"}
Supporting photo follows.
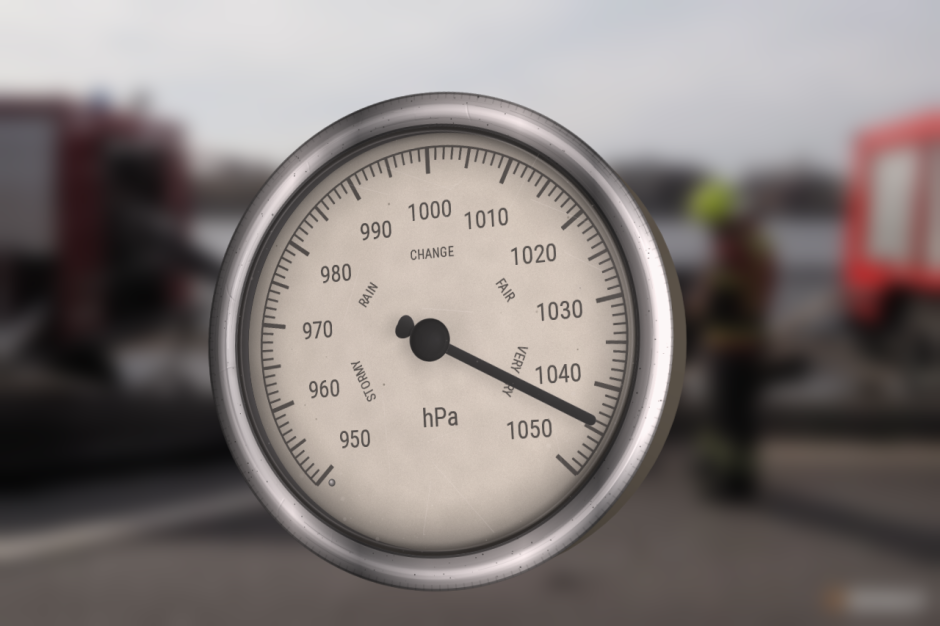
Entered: {"value": 1044, "unit": "hPa"}
